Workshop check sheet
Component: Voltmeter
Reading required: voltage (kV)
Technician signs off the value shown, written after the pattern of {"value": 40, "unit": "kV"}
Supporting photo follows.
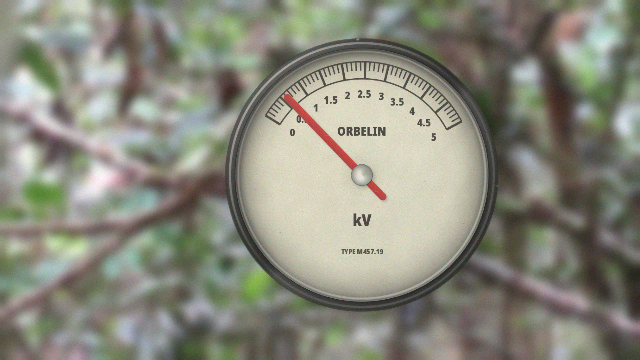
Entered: {"value": 0.6, "unit": "kV"}
